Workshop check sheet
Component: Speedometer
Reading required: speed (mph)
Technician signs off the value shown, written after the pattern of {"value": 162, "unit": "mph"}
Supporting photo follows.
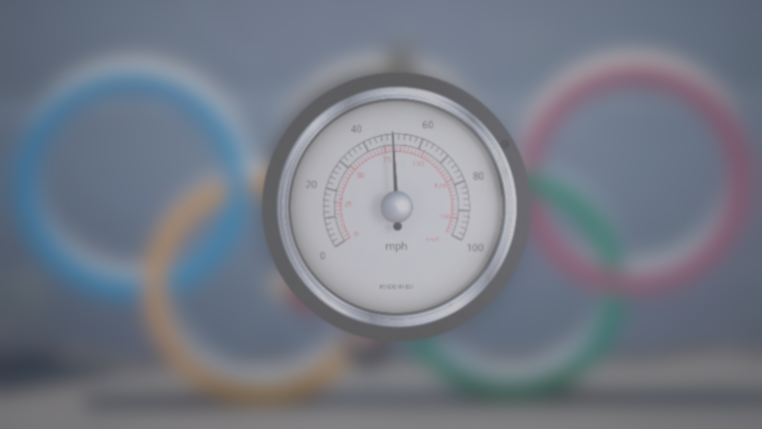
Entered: {"value": 50, "unit": "mph"}
